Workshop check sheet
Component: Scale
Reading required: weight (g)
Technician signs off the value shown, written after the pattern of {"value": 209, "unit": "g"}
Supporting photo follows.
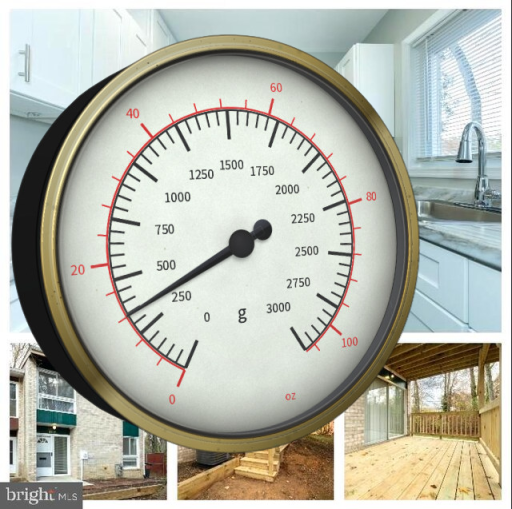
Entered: {"value": 350, "unit": "g"}
